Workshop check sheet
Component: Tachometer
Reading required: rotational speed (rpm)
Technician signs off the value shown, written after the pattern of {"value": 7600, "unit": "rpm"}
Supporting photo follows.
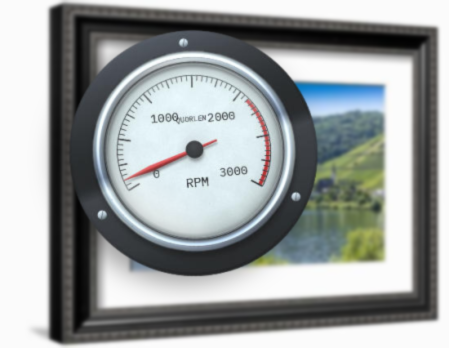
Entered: {"value": 100, "unit": "rpm"}
